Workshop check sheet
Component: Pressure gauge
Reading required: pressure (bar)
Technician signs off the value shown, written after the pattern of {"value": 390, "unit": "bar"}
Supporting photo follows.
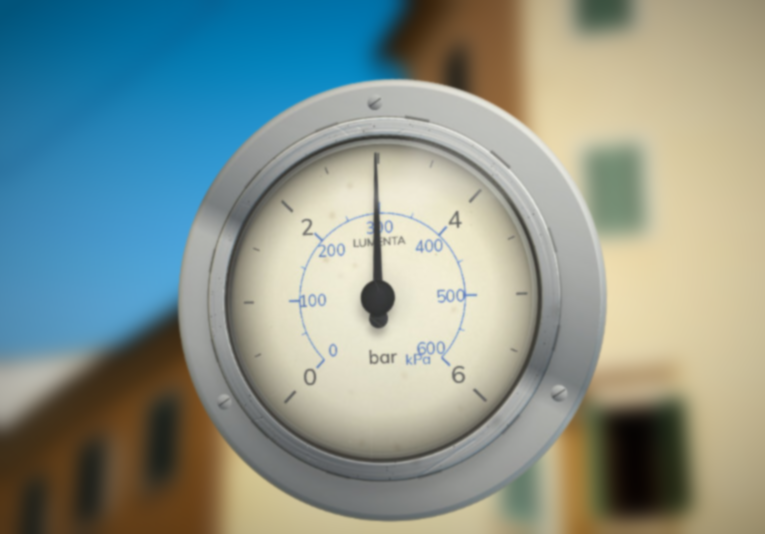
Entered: {"value": 3, "unit": "bar"}
